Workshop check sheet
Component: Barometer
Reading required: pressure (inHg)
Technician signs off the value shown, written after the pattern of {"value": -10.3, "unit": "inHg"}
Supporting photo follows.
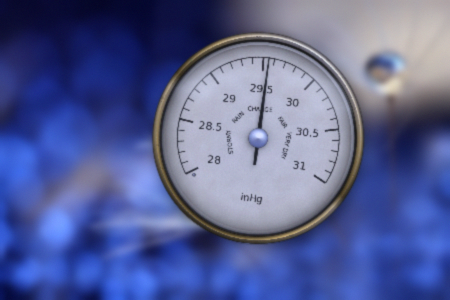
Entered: {"value": 29.55, "unit": "inHg"}
